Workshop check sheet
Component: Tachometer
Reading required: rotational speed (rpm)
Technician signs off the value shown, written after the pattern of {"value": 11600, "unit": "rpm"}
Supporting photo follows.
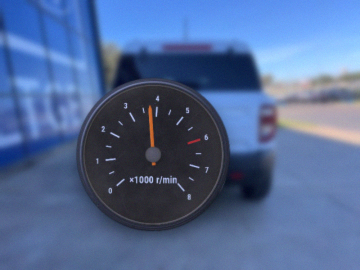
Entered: {"value": 3750, "unit": "rpm"}
